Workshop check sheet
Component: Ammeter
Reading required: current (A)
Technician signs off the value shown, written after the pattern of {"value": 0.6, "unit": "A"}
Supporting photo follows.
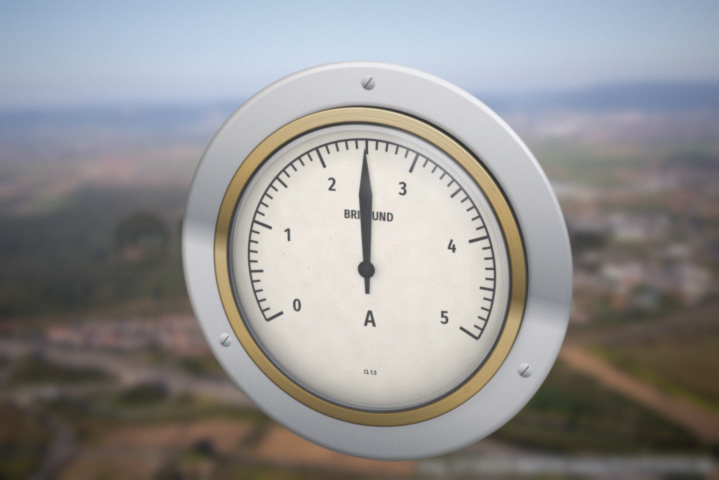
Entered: {"value": 2.5, "unit": "A"}
